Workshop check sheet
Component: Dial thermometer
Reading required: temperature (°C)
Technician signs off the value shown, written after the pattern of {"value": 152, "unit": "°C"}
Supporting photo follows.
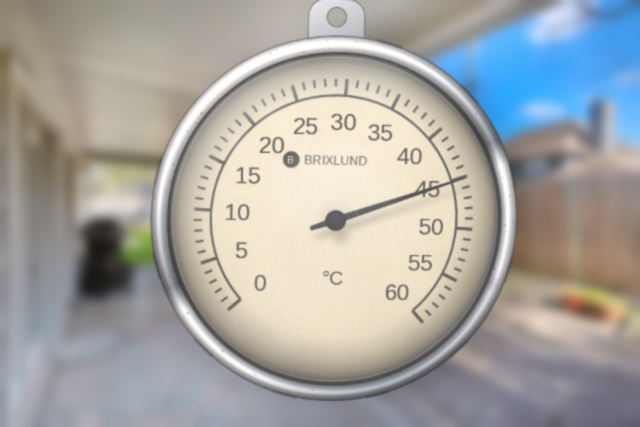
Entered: {"value": 45, "unit": "°C"}
